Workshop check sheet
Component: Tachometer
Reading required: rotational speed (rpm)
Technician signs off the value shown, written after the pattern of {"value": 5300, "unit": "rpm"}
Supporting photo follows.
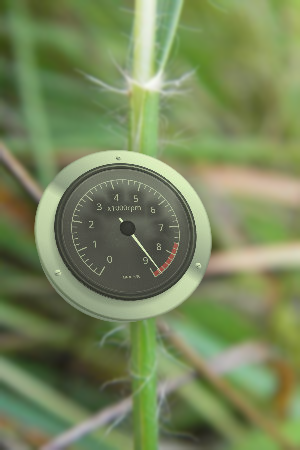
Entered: {"value": 8800, "unit": "rpm"}
